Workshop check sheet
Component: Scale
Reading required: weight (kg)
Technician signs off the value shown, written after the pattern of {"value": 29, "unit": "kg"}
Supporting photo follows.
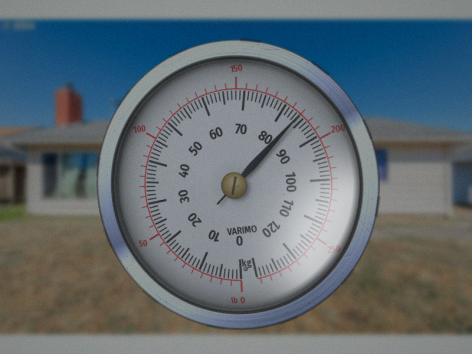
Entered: {"value": 84, "unit": "kg"}
